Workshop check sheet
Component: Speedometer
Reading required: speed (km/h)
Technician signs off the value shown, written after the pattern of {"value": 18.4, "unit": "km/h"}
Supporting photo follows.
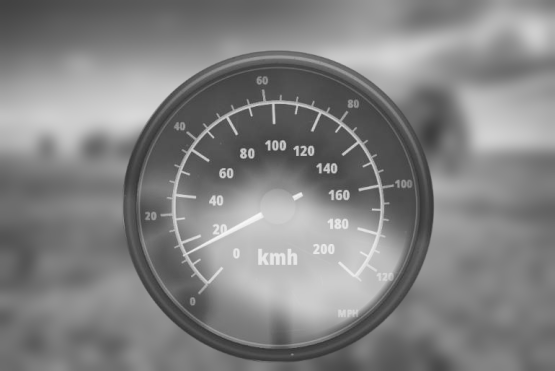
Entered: {"value": 15, "unit": "km/h"}
